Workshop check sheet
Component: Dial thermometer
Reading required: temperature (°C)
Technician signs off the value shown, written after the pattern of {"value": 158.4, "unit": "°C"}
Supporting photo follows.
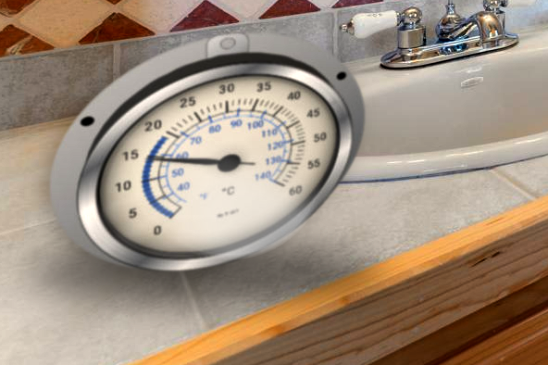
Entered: {"value": 15, "unit": "°C"}
